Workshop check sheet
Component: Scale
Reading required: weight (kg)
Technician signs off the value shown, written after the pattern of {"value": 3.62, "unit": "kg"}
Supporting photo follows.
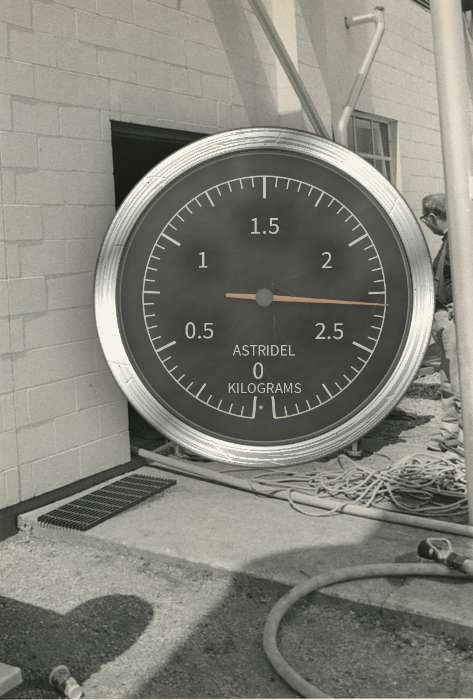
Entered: {"value": 2.3, "unit": "kg"}
